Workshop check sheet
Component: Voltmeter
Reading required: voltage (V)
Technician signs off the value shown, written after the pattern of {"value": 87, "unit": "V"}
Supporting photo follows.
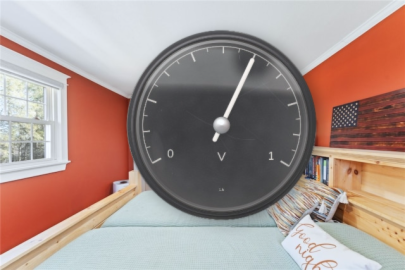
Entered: {"value": 0.6, "unit": "V"}
